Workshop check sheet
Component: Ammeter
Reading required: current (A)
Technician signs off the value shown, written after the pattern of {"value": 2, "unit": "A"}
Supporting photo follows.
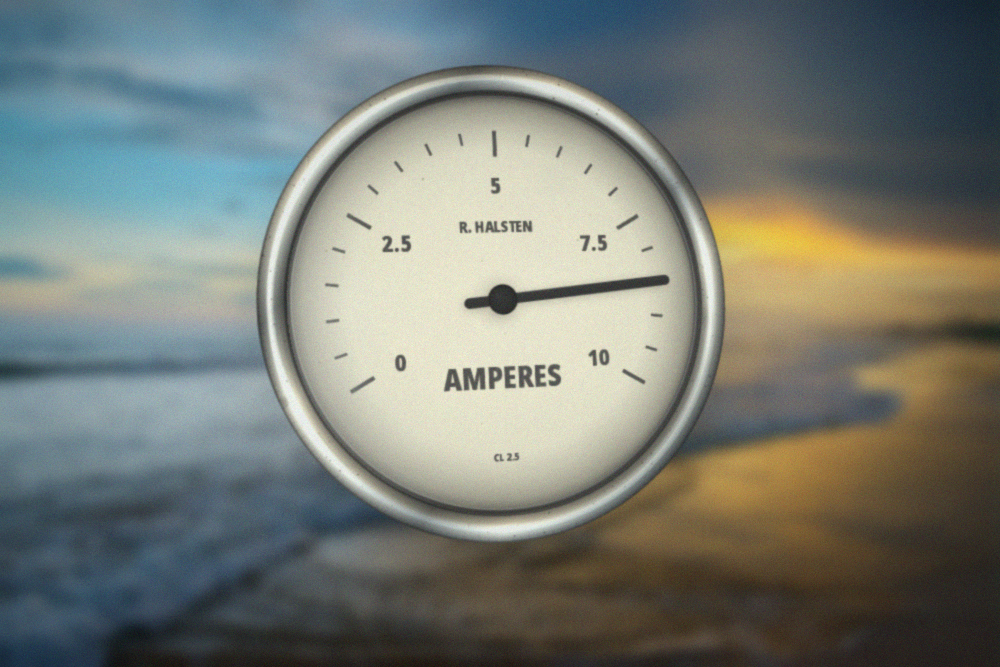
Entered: {"value": 8.5, "unit": "A"}
